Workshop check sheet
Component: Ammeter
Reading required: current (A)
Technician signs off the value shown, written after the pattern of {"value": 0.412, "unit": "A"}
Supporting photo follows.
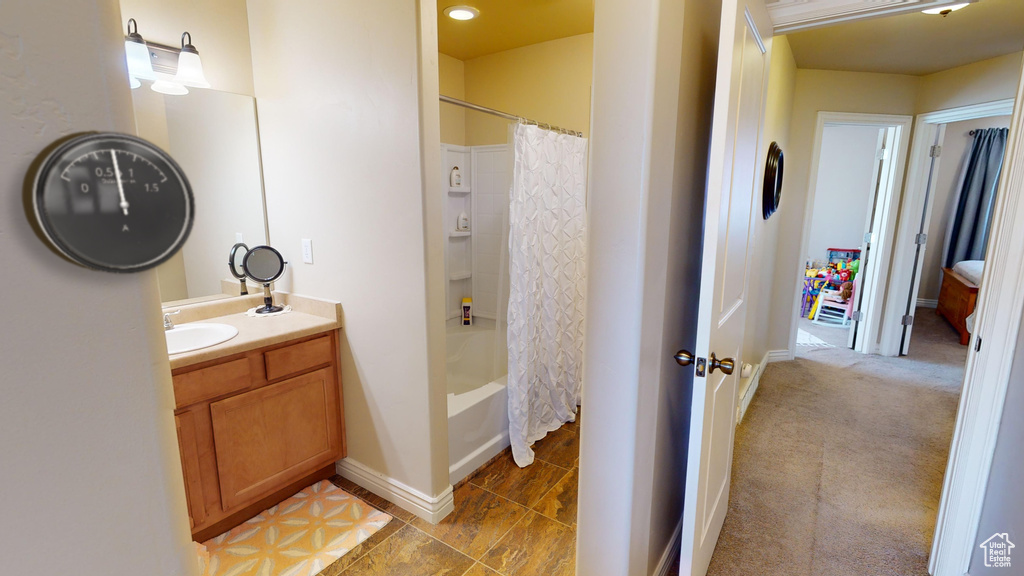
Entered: {"value": 0.7, "unit": "A"}
